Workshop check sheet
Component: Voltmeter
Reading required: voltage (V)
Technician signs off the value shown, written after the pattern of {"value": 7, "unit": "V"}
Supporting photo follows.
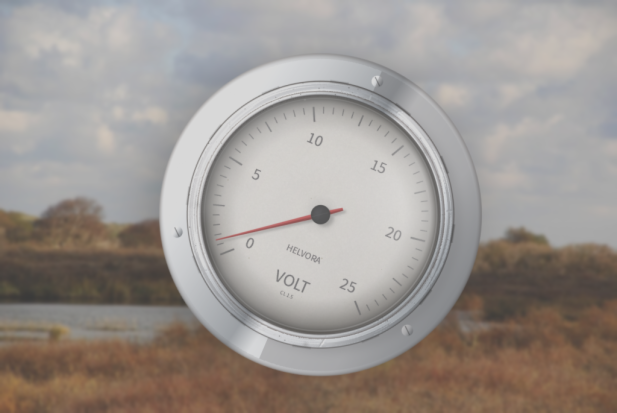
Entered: {"value": 0.75, "unit": "V"}
